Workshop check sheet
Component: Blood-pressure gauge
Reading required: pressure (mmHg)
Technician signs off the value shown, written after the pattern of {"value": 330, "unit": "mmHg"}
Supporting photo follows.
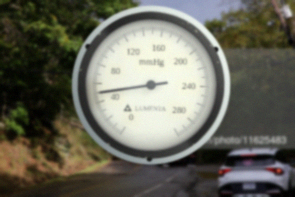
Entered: {"value": 50, "unit": "mmHg"}
